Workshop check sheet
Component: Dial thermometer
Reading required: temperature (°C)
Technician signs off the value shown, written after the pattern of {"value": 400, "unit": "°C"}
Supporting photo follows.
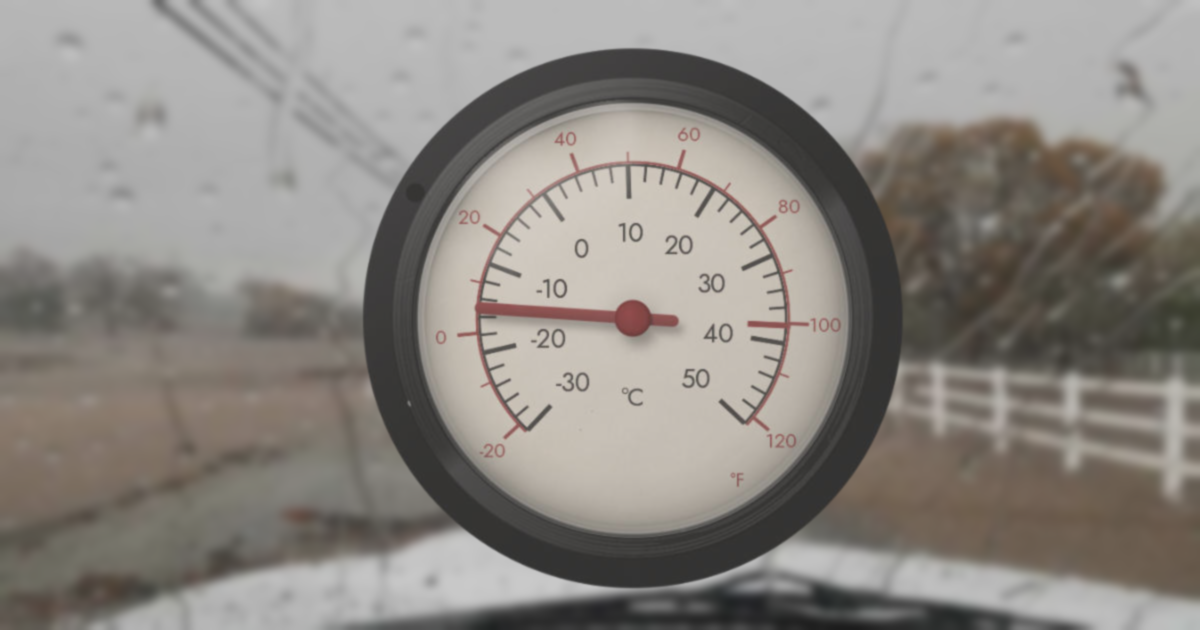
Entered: {"value": -15, "unit": "°C"}
